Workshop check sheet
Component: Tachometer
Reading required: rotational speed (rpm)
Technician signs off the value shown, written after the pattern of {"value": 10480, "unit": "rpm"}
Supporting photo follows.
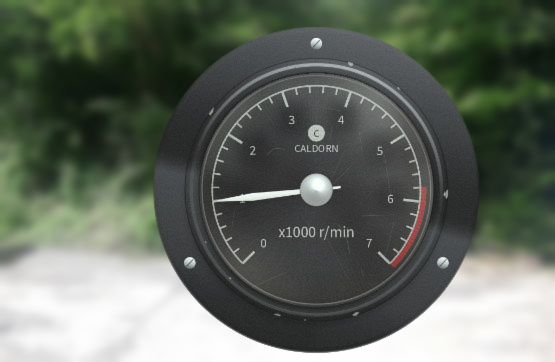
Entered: {"value": 1000, "unit": "rpm"}
